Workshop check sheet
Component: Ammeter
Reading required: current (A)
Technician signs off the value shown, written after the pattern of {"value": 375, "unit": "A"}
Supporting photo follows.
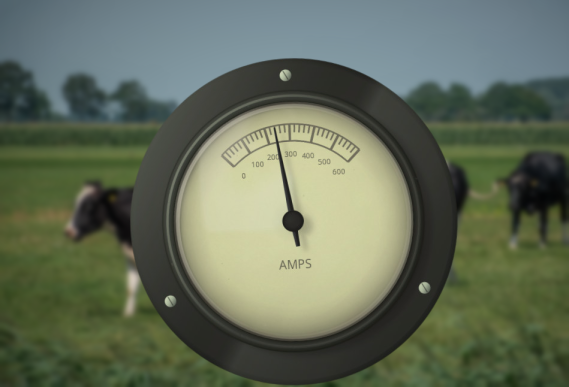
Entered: {"value": 240, "unit": "A"}
